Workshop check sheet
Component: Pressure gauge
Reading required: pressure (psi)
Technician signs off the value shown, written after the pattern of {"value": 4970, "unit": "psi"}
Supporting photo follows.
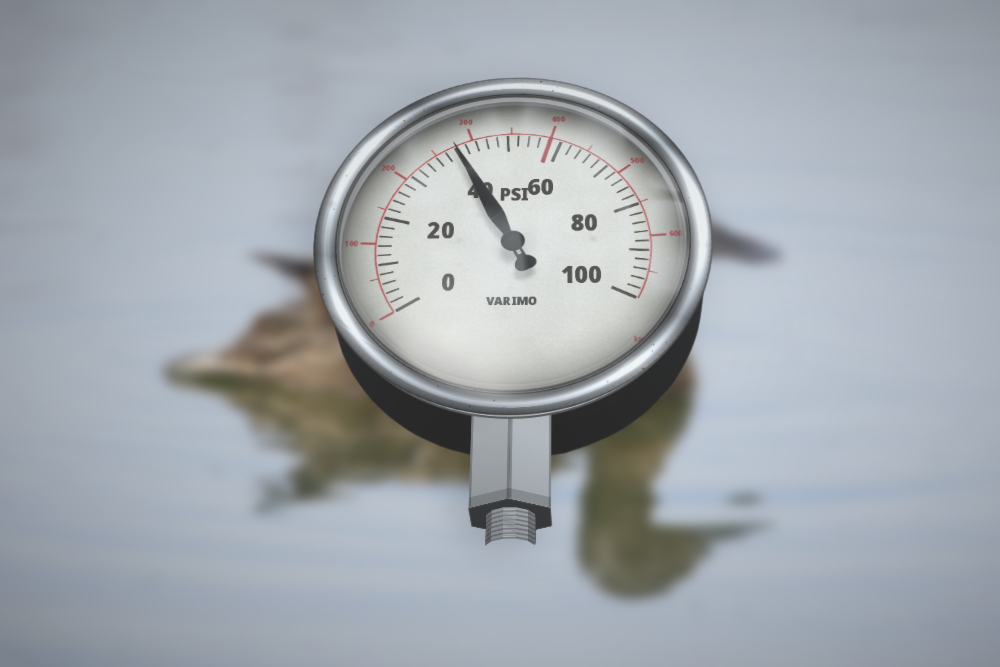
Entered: {"value": 40, "unit": "psi"}
